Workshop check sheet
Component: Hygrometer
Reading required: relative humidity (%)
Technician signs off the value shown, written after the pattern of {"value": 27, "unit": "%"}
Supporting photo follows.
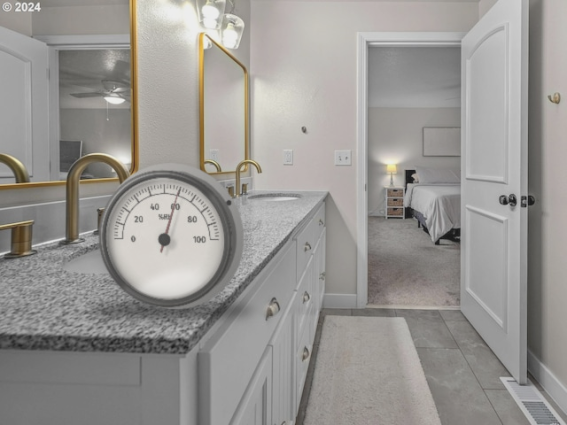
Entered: {"value": 60, "unit": "%"}
